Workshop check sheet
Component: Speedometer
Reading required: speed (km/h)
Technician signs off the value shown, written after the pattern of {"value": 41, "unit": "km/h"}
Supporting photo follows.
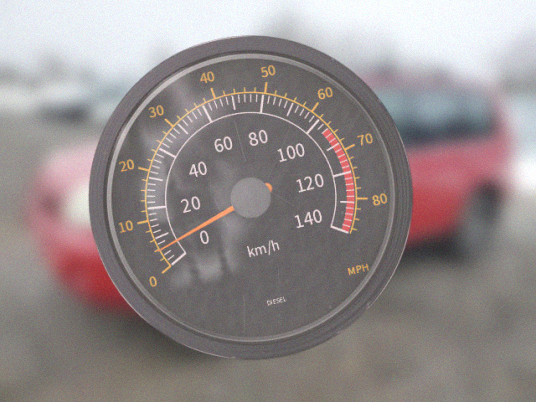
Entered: {"value": 6, "unit": "km/h"}
